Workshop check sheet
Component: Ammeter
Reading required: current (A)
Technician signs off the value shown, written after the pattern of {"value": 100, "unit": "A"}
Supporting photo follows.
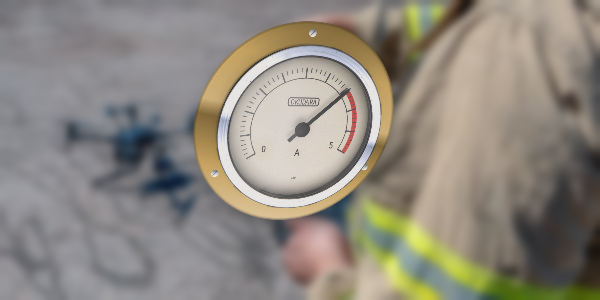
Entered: {"value": 3.5, "unit": "A"}
